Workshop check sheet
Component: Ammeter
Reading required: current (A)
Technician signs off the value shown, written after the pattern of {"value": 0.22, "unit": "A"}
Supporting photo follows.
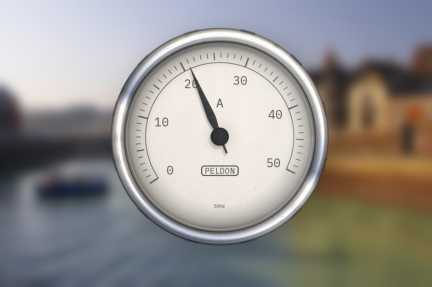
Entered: {"value": 21, "unit": "A"}
